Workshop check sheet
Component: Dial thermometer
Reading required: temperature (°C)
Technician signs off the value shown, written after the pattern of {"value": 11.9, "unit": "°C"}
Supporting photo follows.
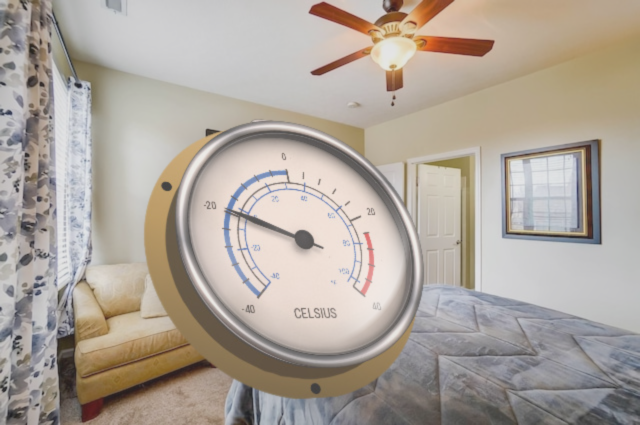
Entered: {"value": -20, "unit": "°C"}
